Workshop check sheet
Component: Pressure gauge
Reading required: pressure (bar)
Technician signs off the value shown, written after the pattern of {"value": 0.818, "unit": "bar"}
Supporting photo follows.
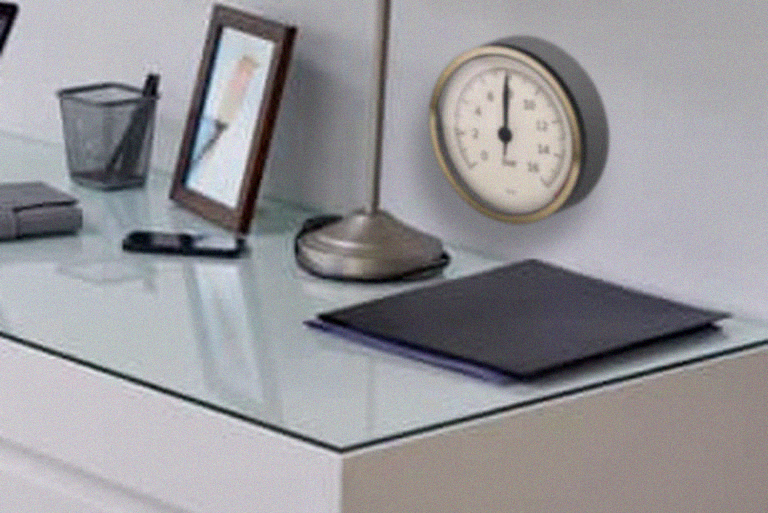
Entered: {"value": 8, "unit": "bar"}
